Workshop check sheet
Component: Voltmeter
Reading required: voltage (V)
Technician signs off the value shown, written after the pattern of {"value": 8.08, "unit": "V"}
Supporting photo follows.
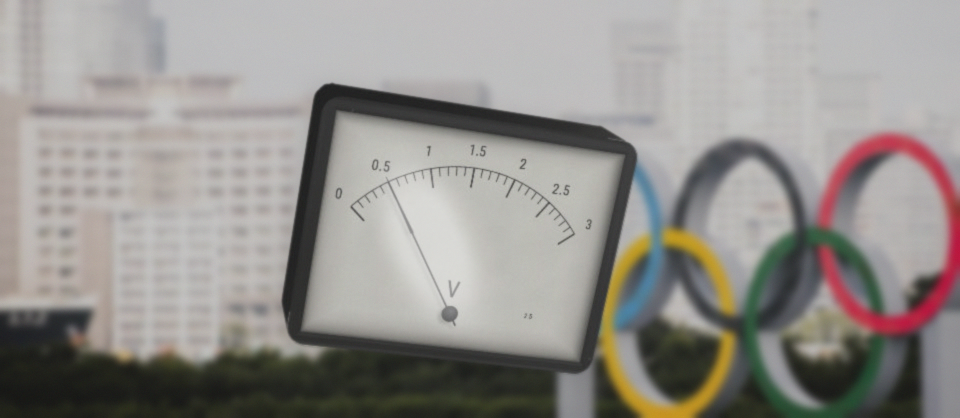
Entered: {"value": 0.5, "unit": "V"}
